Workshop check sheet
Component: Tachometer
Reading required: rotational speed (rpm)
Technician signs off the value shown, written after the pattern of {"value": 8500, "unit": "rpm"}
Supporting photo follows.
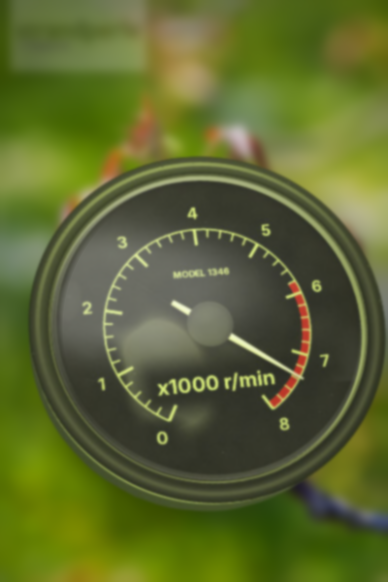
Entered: {"value": 7400, "unit": "rpm"}
